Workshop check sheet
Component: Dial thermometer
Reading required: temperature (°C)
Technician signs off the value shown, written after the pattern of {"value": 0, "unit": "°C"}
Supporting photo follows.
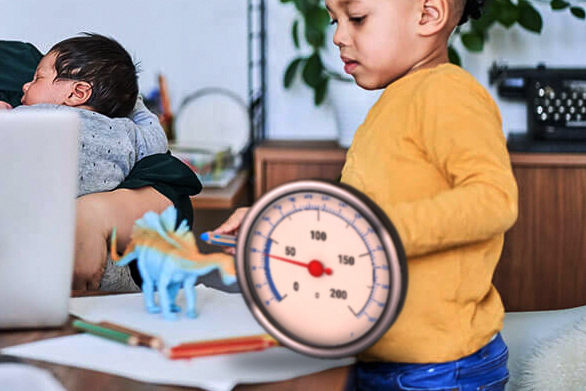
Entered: {"value": 37.5, "unit": "°C"}
